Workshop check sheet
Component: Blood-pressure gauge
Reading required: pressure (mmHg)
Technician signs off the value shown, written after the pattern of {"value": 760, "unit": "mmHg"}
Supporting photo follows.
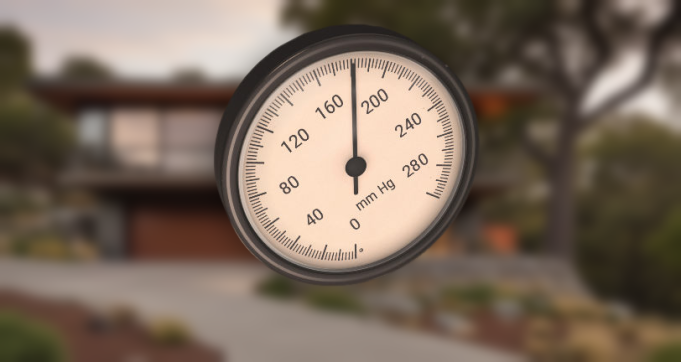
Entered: {"value": 180, "unit": "mmHg"}
